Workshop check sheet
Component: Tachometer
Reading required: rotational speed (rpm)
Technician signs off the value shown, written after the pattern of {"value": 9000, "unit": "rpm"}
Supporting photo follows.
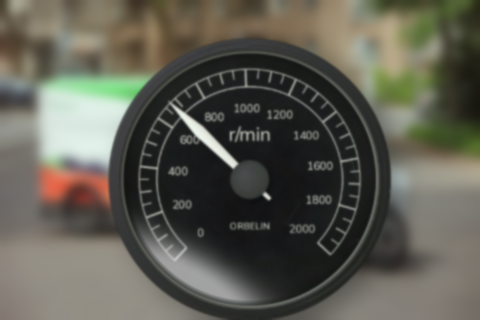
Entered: {"value": 675, "unit": "rpm"}
